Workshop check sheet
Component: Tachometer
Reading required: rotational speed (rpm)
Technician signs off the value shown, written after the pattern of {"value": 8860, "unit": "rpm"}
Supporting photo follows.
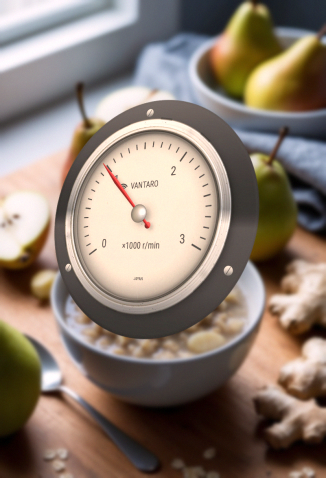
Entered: {"value": 1000, "unit": "rpm"}
